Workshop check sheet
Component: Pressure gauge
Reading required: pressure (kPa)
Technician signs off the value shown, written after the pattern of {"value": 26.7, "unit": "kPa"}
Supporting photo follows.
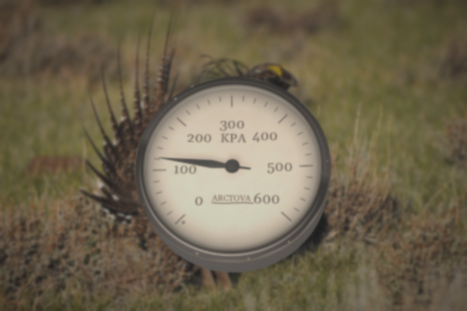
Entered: {"value": 120, "unit": "kPa"}
